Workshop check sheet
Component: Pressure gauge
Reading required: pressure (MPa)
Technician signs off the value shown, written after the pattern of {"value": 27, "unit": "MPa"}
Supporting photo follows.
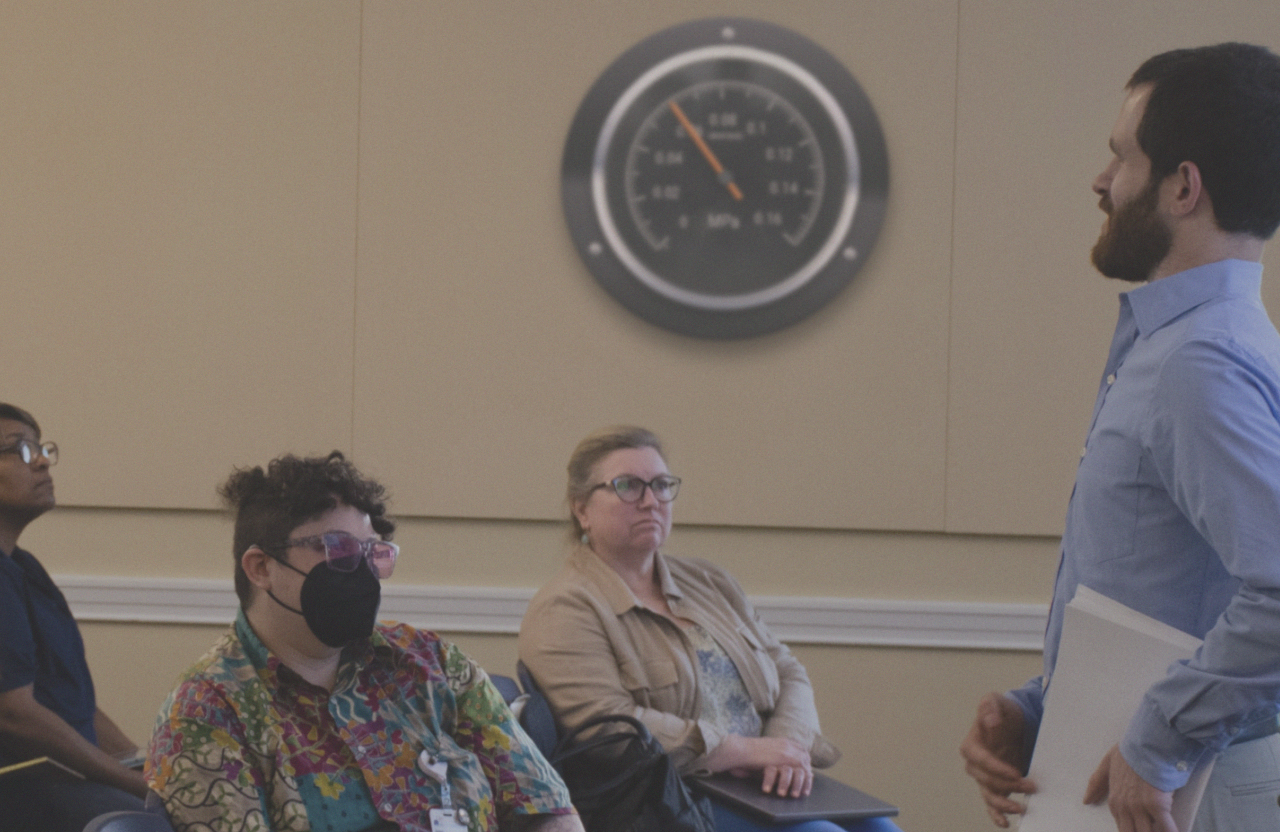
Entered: {"value": 0.06, "unit": "MPa"}
